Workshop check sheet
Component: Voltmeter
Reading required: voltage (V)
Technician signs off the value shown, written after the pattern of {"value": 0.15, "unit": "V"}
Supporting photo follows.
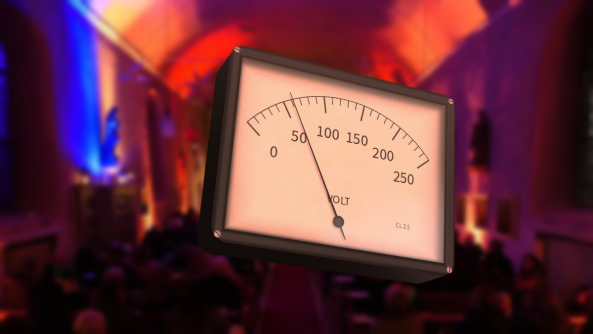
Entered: {"value": 60, "unit": "V"}
